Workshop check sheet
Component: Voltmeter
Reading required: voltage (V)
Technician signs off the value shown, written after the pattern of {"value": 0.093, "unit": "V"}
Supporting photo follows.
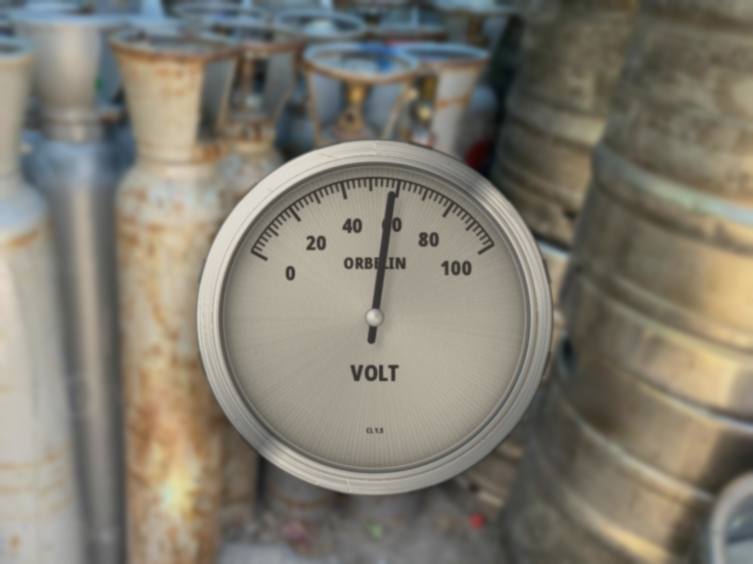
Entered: {"value": 58, "unit": "V"}
